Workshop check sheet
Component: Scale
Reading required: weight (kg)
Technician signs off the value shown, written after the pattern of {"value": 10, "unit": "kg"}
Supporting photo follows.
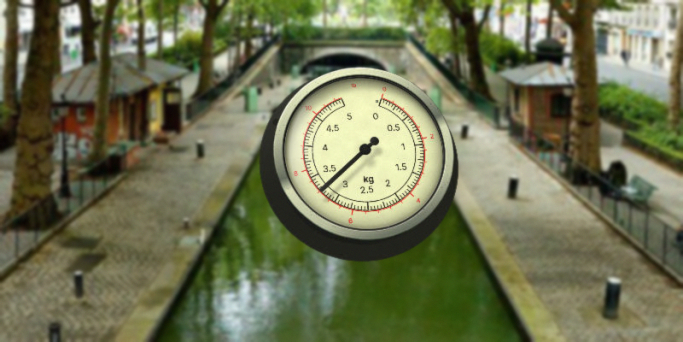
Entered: {"value": 3.25, "unit": "kg"}
